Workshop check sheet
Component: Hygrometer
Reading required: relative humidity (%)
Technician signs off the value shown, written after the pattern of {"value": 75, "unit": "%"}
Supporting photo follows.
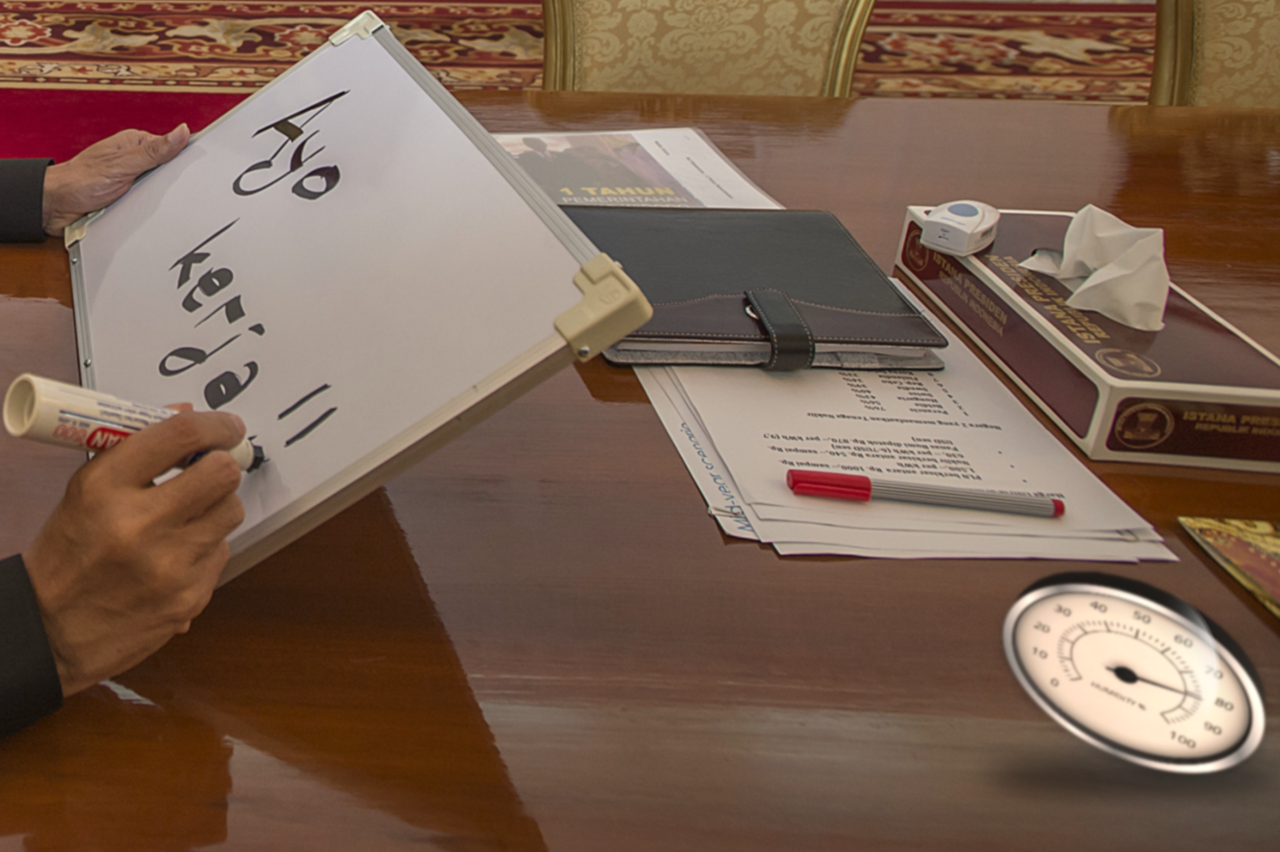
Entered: {"value": 80, "unit": "%"}
